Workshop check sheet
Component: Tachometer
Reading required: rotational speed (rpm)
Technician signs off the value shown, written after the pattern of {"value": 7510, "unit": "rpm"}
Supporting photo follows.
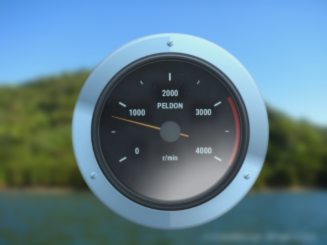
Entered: {"value": 750, "unit": "rpm"}
